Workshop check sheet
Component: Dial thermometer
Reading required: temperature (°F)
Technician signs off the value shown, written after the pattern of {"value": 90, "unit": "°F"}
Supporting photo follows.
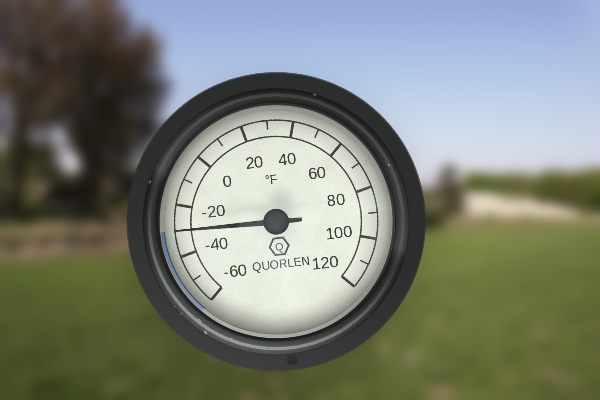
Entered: {"value": -30, "unit": "°F"}
